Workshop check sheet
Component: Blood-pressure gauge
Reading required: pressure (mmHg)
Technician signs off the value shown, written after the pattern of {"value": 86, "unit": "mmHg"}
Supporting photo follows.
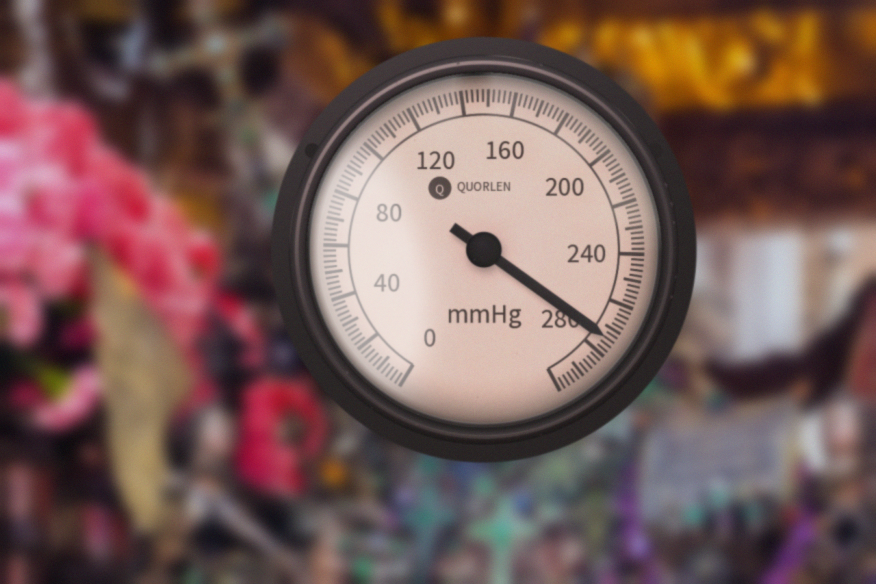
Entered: {"value": 274, "unit": "mmHg"}
